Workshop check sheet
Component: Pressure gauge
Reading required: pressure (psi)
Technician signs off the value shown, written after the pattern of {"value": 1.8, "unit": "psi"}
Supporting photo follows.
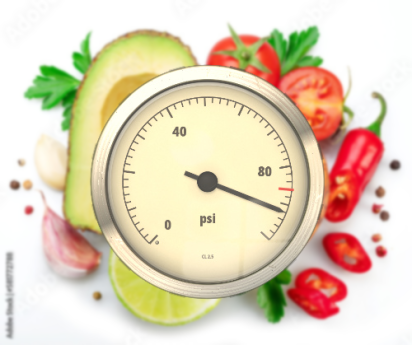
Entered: {"value": 92, "unit": "psi"}
